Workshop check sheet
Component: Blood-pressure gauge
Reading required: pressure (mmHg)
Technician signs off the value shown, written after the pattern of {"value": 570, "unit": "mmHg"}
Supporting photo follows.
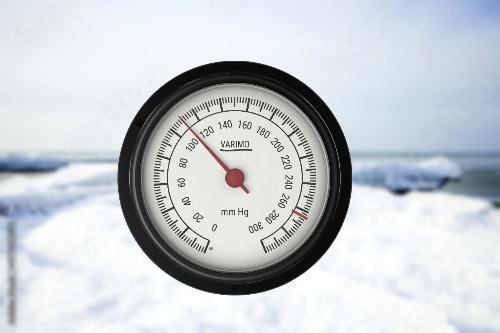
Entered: {"value": 110, "unit": "mmHg"}
